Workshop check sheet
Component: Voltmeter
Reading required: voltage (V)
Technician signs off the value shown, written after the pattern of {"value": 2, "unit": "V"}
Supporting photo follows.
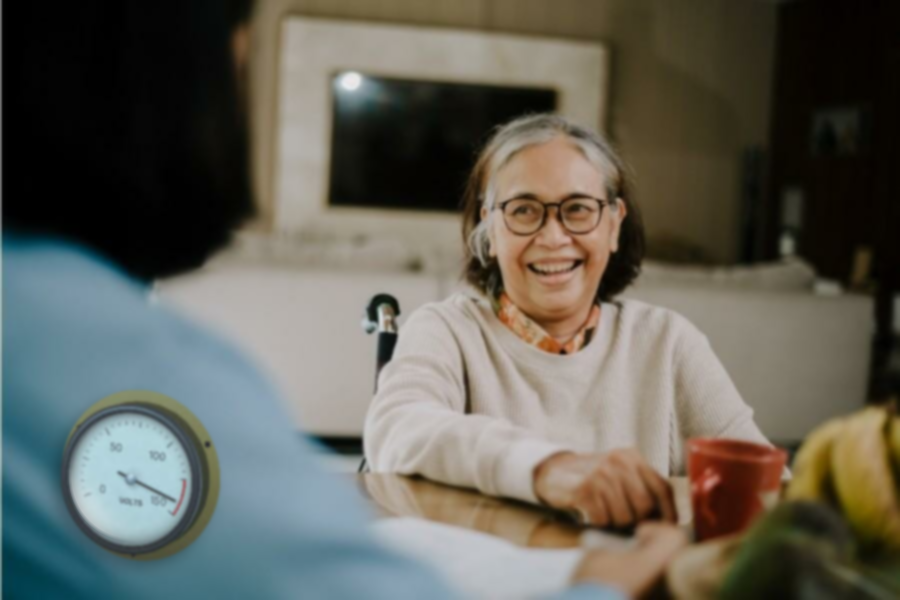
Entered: {"value": 140, "unit": "V"}
